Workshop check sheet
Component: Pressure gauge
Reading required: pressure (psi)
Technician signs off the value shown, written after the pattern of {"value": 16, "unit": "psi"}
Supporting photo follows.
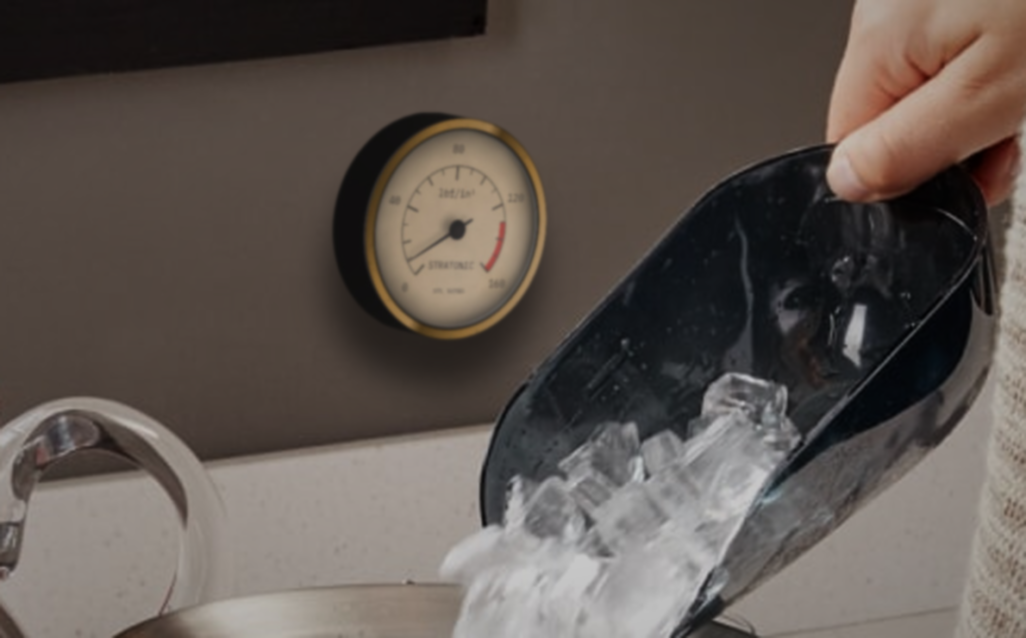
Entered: {"value": 10, "unit": "psi"}
